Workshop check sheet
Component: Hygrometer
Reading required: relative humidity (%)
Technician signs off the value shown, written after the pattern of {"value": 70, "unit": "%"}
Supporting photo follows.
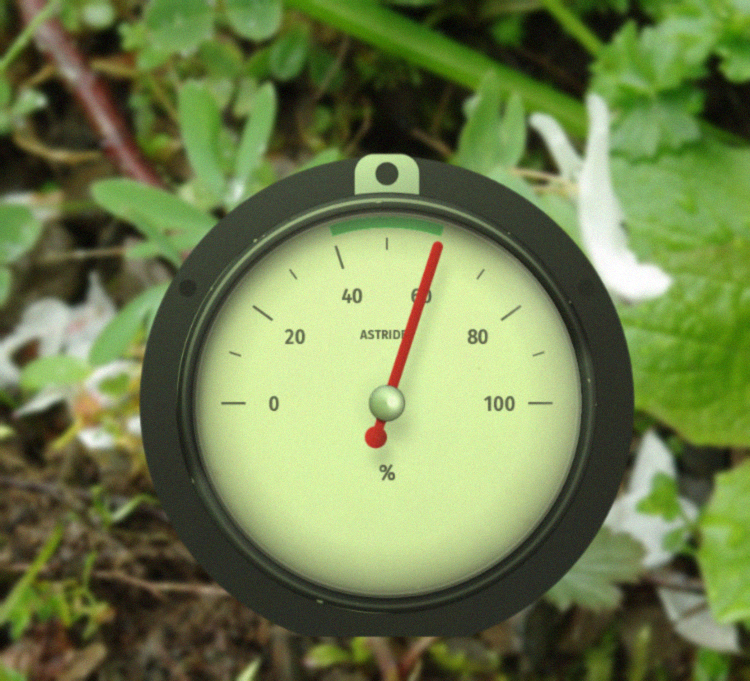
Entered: {"value": 60, "unit": "%"}
